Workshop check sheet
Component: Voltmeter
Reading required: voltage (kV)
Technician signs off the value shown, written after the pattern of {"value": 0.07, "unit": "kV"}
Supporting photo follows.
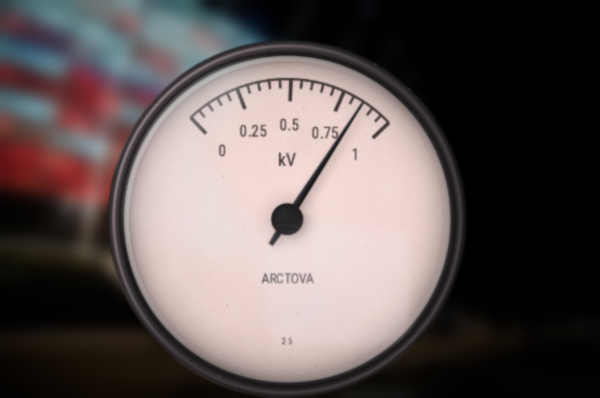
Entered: {"value": 0.85, "unit": "kV"}
